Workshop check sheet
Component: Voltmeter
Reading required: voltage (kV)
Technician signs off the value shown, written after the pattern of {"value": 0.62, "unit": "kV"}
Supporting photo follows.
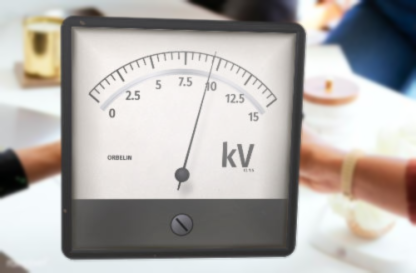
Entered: {"value": 9.5, "unit": "kV"}
